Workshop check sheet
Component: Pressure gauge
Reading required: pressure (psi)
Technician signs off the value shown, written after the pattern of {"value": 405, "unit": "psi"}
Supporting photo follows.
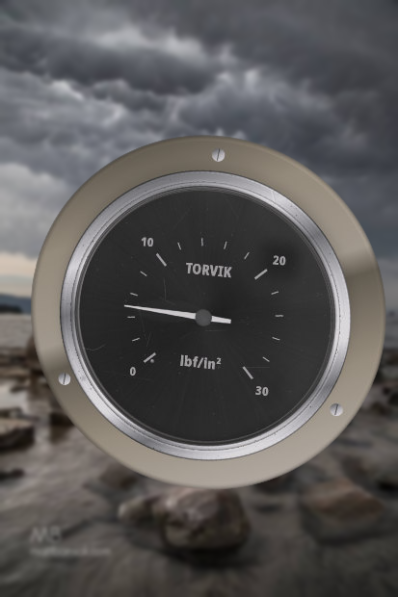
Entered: {"value": 5, "unit": "psi"}
